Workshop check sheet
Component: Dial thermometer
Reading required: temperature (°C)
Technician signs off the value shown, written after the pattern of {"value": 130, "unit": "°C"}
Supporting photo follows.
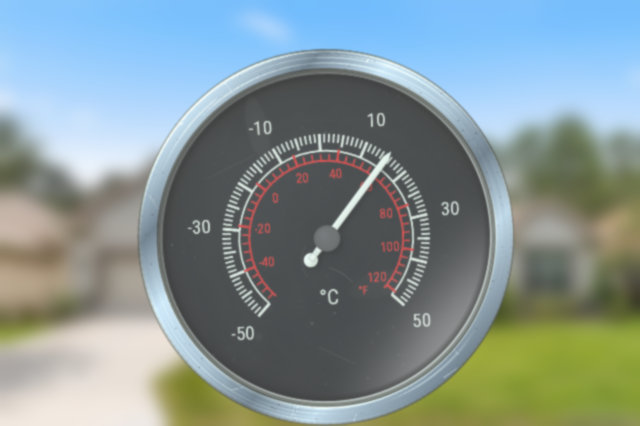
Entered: {"value": 15, "unit": "°C"}
